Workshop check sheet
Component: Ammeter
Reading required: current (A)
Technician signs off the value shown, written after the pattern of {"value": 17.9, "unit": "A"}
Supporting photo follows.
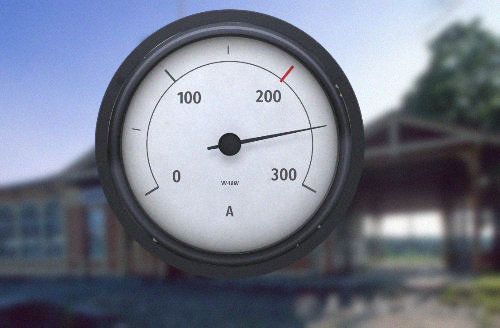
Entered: {"value": 250, "unit": "A"}
